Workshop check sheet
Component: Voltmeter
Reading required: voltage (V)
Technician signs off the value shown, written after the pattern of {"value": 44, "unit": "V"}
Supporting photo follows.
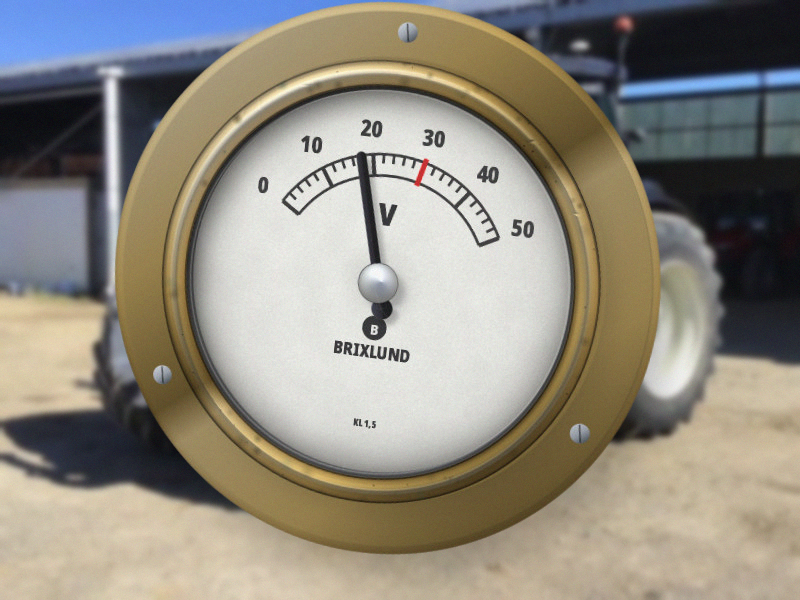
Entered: {"value": 18, "unit": "V"}
